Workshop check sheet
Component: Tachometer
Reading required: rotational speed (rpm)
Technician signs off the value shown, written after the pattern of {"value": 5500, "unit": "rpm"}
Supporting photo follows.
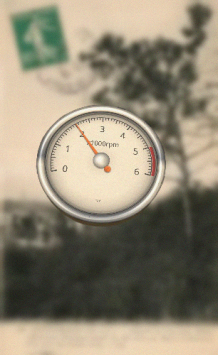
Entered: {"value": 2000, "unit": "rpm"}
